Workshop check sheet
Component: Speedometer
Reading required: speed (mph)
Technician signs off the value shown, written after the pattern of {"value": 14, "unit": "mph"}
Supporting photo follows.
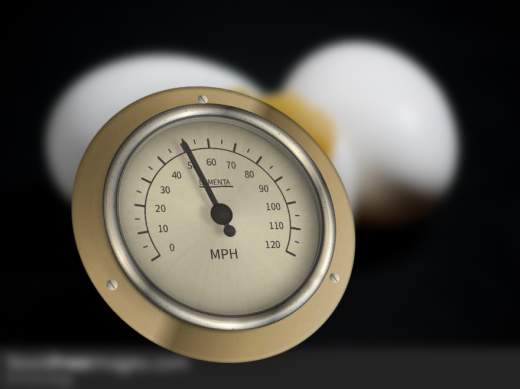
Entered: {"value": 50, "unit": "mph"}
